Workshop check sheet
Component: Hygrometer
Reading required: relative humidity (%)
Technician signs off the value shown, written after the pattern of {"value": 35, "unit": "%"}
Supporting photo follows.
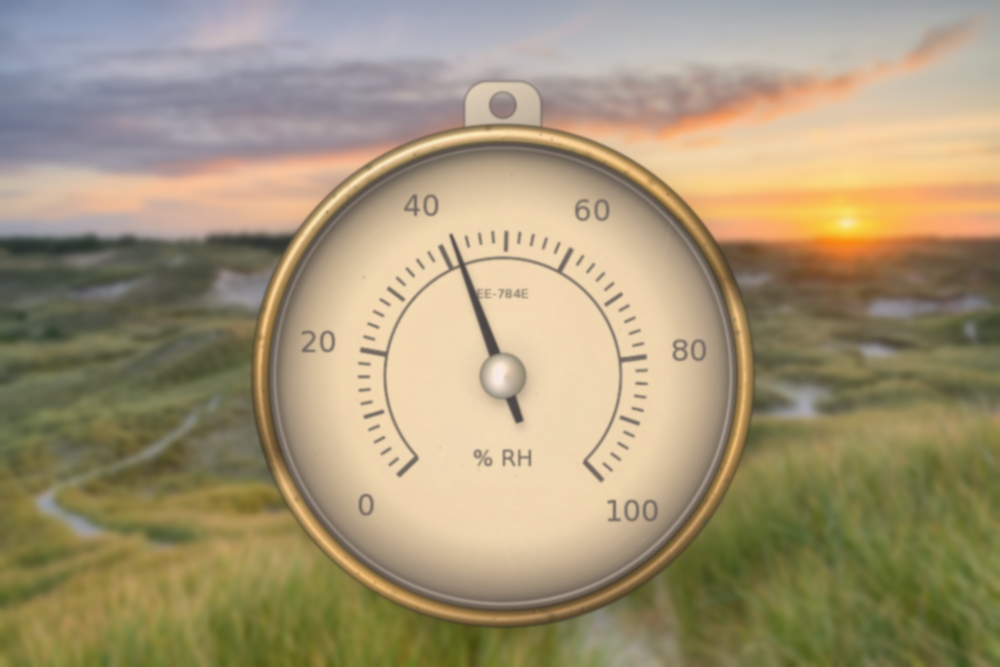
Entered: {"value": 42, "unit": "%"}
